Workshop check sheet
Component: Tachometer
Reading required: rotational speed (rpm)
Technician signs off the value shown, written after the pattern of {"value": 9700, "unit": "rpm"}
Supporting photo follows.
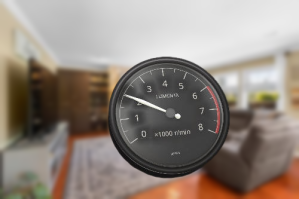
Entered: {"value": 2000, "unit": "rpm"}
